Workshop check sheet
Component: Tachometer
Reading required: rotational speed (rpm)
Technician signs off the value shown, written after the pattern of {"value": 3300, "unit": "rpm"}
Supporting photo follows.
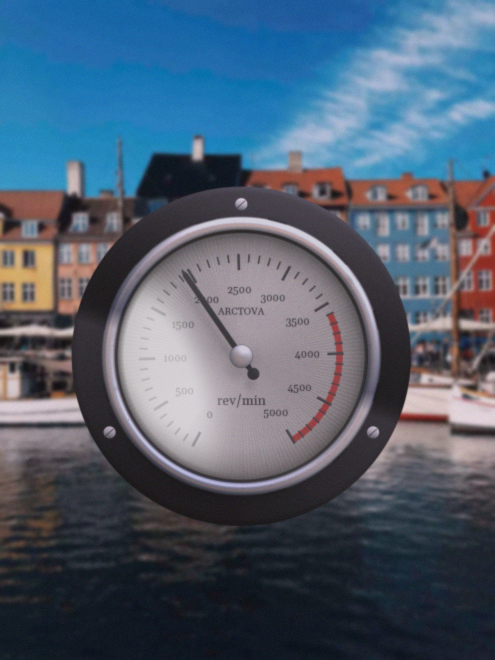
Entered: {"value": 1950, "unit": "rpm"}
